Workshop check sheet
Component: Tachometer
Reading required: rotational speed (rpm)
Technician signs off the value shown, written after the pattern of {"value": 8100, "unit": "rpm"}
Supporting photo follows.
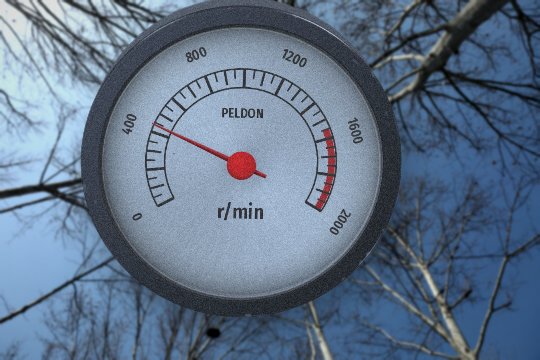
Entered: {"value": 450, "unit": "rpm"}
